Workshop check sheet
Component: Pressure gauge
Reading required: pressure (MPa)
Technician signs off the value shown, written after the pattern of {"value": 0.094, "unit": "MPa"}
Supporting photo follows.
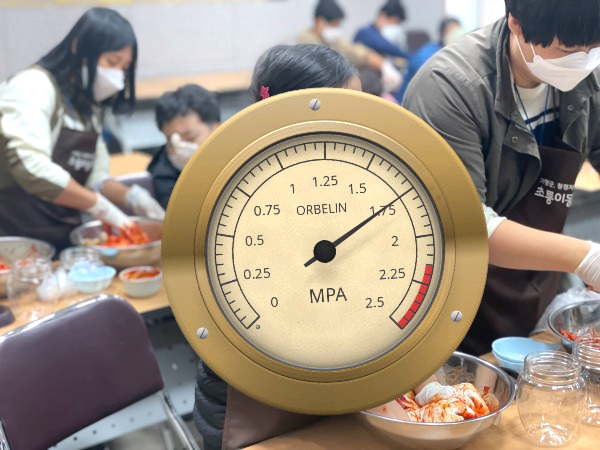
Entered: {"value": 1.75, "unit": "MPa"}
